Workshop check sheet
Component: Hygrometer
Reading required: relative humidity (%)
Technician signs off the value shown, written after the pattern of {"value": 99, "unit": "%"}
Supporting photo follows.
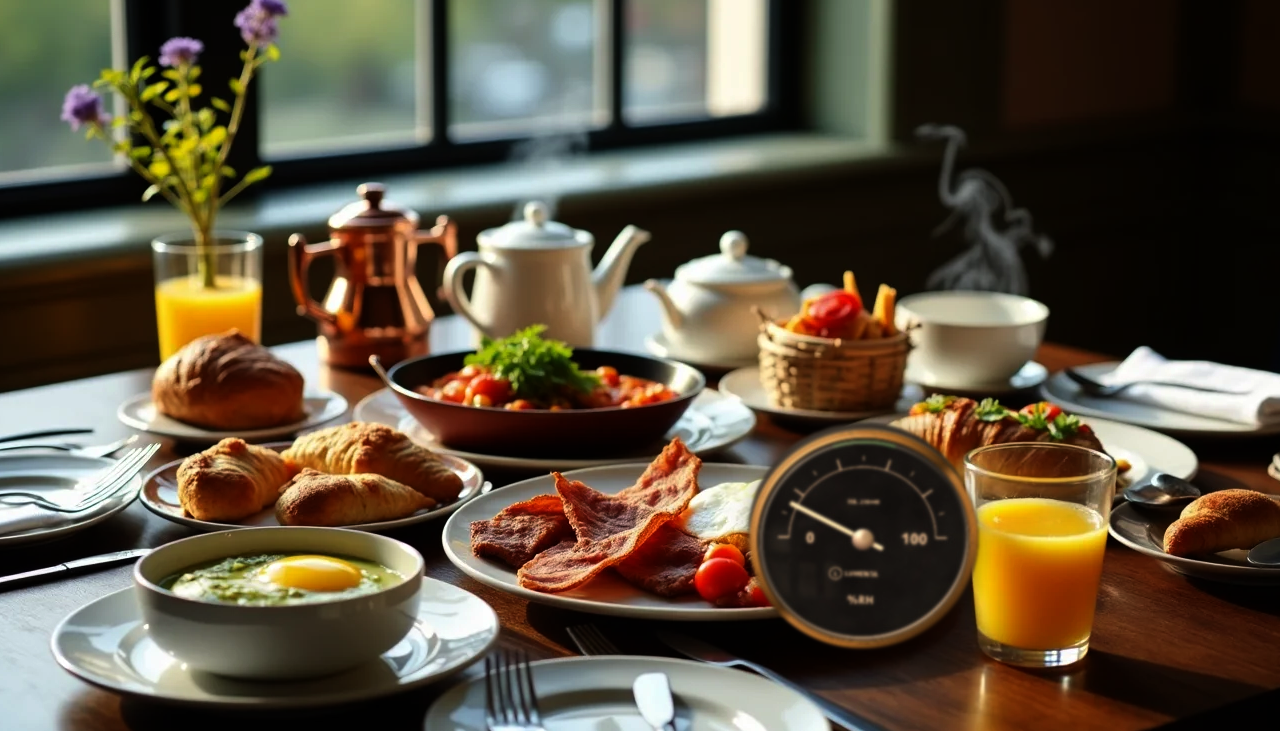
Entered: {"value": 15, "unit": "%"}
